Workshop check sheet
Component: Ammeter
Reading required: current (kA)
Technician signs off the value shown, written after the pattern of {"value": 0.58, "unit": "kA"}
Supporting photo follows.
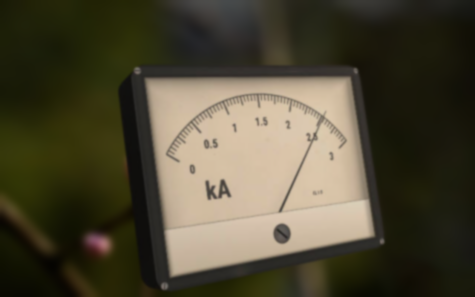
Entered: {"value": 2.5, "unit": "kA"}
